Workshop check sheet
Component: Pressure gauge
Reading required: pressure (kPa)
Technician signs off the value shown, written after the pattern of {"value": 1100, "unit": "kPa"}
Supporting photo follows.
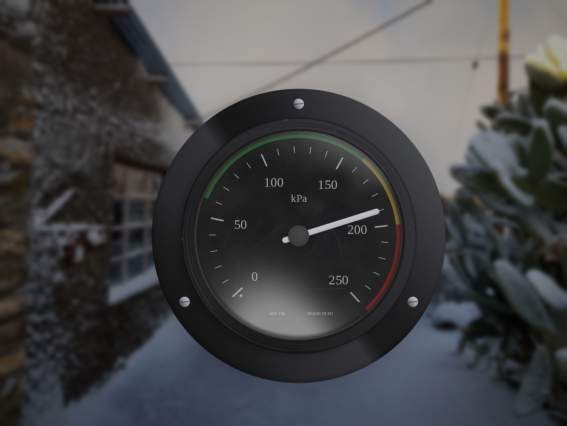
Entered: {"value": 190, "unit": "kPa"}
